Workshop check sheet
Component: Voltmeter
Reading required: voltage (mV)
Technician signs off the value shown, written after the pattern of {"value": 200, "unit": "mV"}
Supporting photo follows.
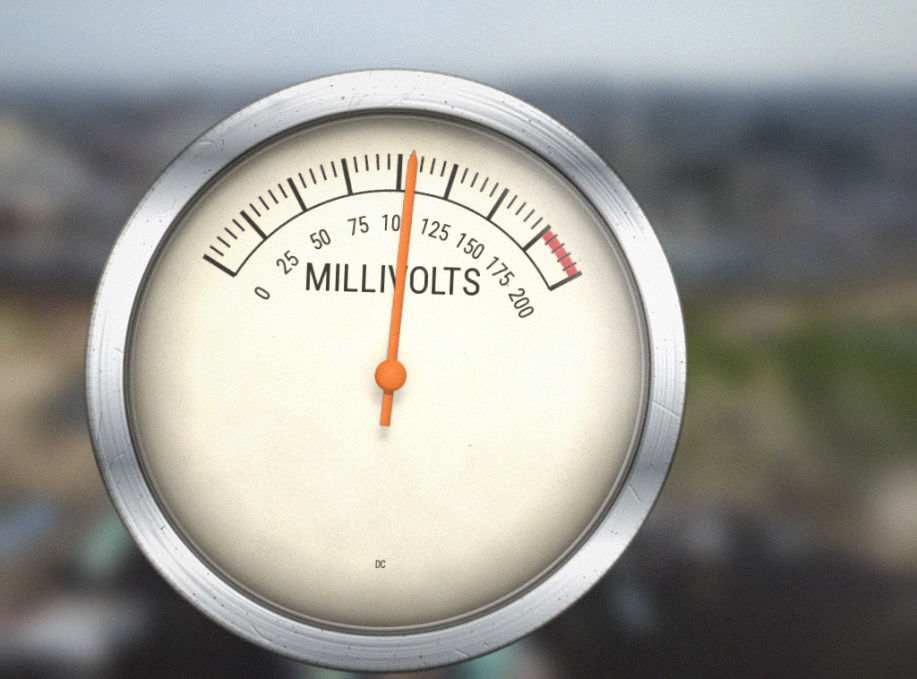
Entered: {"value": 105, "unit": "mV"}
